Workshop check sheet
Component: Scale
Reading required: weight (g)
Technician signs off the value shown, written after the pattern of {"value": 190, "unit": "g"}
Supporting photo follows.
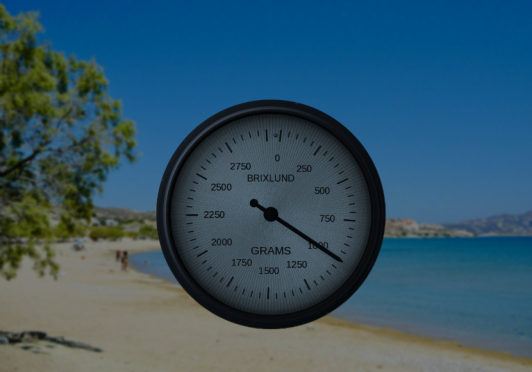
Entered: {"value": 1000, "unit": "g"}
